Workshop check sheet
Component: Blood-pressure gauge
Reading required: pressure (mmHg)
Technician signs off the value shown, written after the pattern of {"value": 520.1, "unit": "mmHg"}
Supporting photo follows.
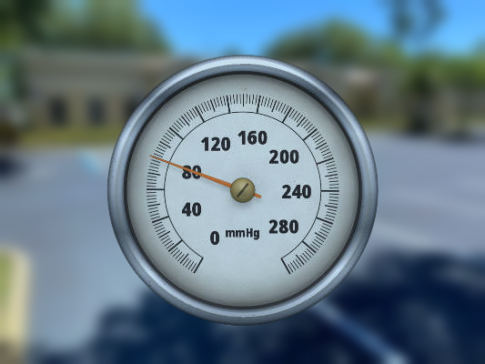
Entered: {"value": 80, "unit": "mmHg"}
